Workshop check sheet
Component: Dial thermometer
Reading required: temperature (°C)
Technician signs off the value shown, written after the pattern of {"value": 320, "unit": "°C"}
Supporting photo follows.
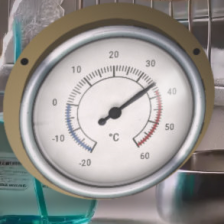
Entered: {"value": 35, "unit": "°C"}
